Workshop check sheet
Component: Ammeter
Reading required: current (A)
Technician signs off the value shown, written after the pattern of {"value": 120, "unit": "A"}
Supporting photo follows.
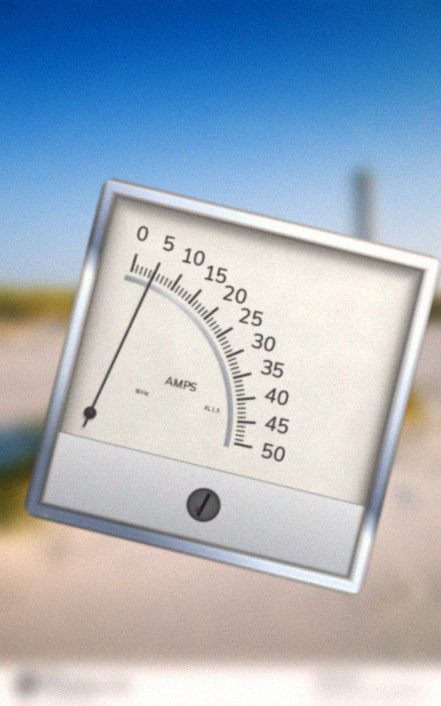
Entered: {"value": 5, "unit": "A"}
